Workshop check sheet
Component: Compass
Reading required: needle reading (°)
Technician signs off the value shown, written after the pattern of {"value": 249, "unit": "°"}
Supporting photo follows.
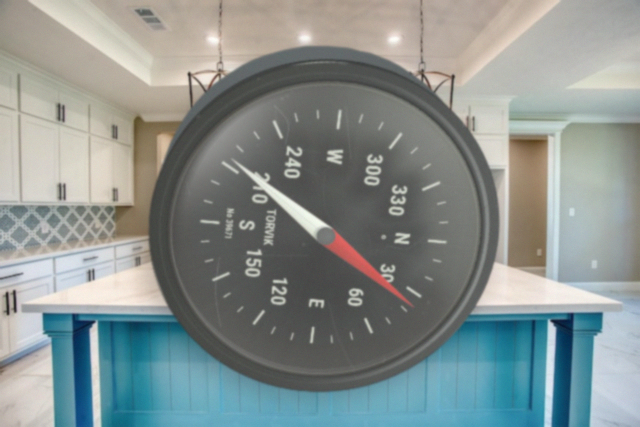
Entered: {"value": 35, "unit": "°"}
